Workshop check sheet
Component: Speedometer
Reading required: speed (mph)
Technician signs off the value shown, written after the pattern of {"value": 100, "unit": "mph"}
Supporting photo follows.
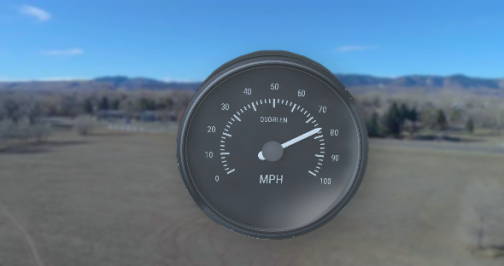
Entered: {"value": 76, "unit": "mph"}
